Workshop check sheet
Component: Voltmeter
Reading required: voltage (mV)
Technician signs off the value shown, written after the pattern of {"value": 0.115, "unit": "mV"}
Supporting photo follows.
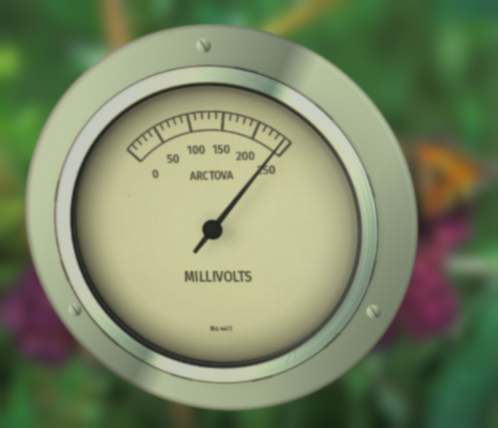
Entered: {"value": 240, "unit": "mV"}
